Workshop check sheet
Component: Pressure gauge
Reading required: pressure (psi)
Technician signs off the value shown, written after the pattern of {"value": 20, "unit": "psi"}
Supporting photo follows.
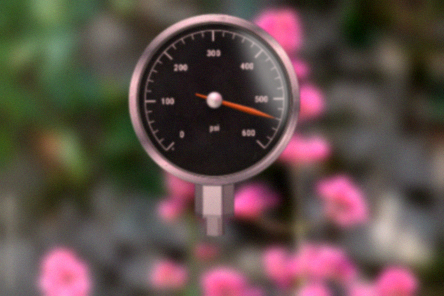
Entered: {"value": 540, "unit": "psi"}
